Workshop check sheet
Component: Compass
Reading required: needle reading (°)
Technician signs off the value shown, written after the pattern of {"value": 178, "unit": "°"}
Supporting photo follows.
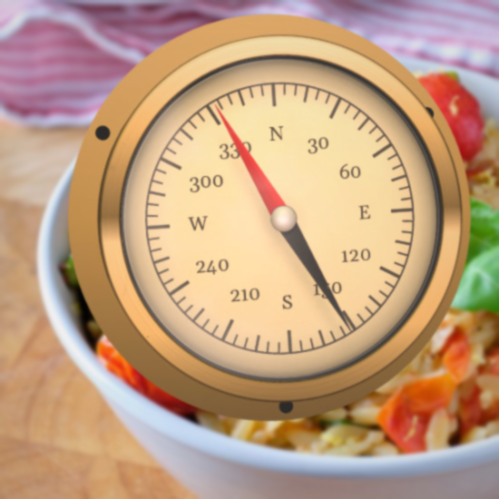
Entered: {"value": 332.5, "unit": "°"}
